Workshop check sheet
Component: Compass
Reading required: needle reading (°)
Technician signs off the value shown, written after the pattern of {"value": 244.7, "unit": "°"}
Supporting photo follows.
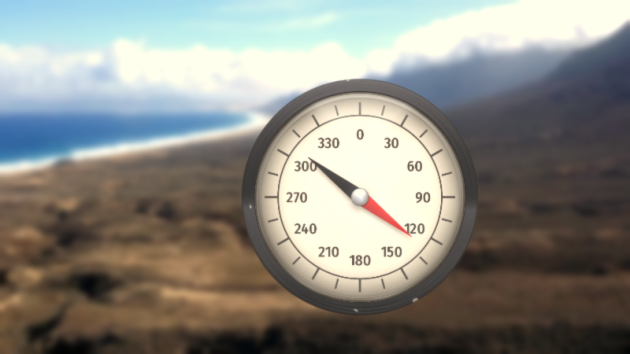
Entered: {"value": 127.5, "unit": "°"}
